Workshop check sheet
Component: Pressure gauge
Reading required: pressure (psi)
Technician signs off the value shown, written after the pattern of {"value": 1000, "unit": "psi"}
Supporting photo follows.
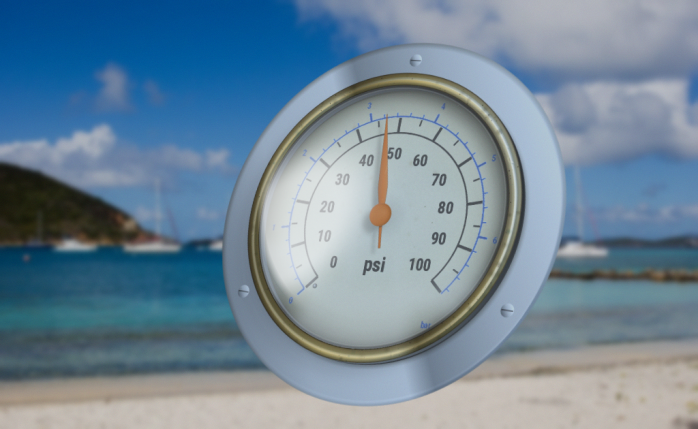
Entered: {"value": 47.5, "unit": "psi"}
